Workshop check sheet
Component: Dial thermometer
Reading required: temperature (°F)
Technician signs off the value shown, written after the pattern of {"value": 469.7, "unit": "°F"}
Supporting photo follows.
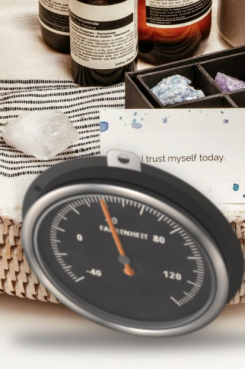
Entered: {"value": 40, "unit": "°F"}
